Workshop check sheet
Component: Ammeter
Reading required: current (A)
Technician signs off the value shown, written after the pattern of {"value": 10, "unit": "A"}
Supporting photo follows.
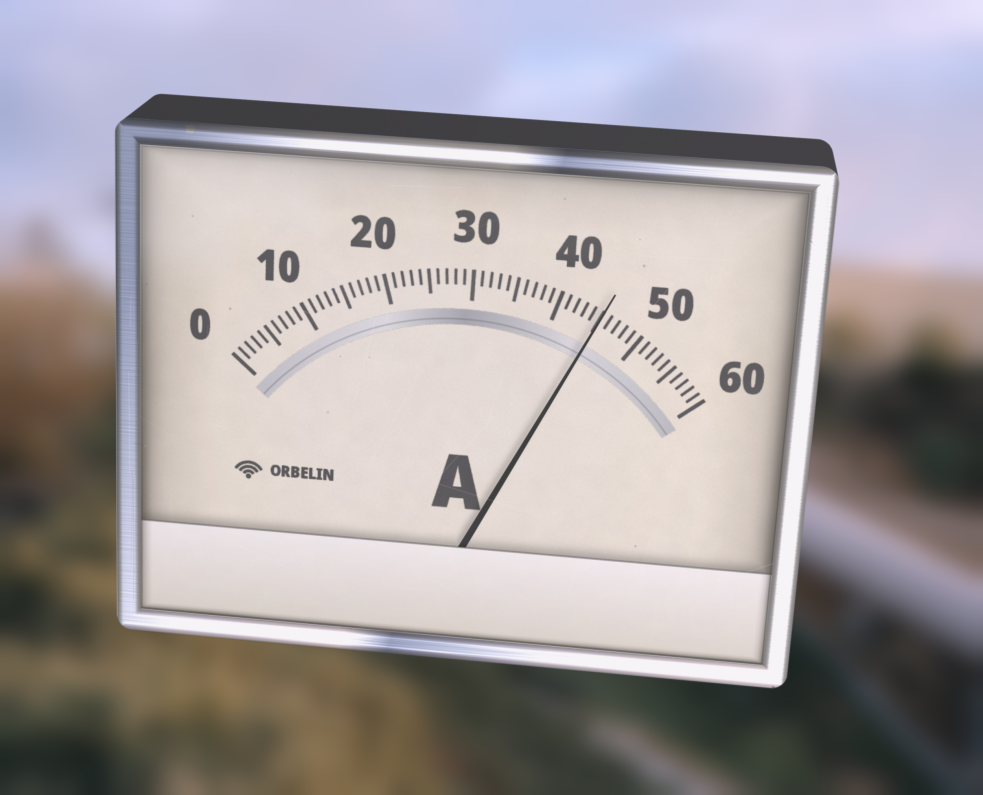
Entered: {"value": 45, "unit": "A"}
